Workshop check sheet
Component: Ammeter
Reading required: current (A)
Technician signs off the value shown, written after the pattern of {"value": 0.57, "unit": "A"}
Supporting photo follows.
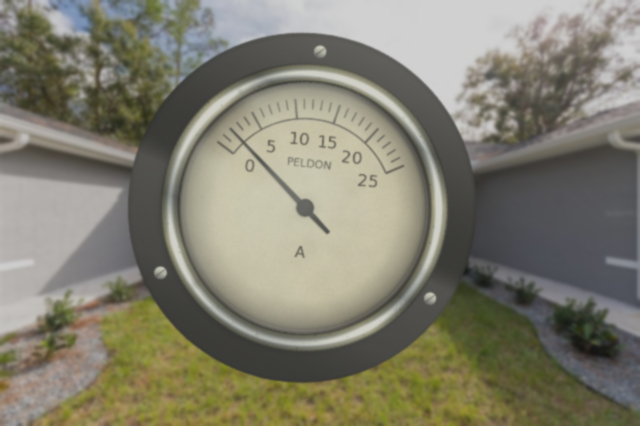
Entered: {"value": 2, "unit": "A"}
